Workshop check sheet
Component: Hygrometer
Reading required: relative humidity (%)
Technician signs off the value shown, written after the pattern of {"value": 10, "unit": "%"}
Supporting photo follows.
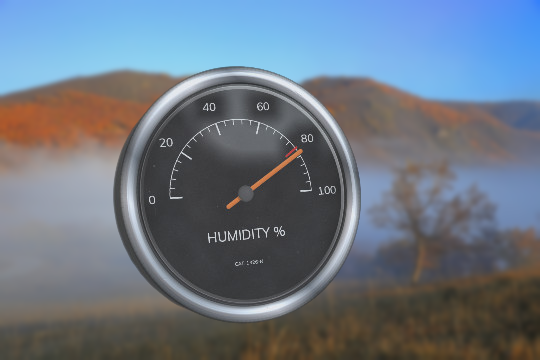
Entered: {"value": 82, "unit": "%"}
